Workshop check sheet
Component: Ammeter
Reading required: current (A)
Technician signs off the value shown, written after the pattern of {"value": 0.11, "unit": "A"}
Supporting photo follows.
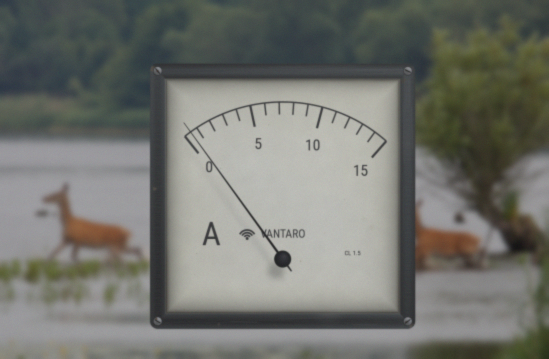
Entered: {"value": 0.5, "unit": "A"}
